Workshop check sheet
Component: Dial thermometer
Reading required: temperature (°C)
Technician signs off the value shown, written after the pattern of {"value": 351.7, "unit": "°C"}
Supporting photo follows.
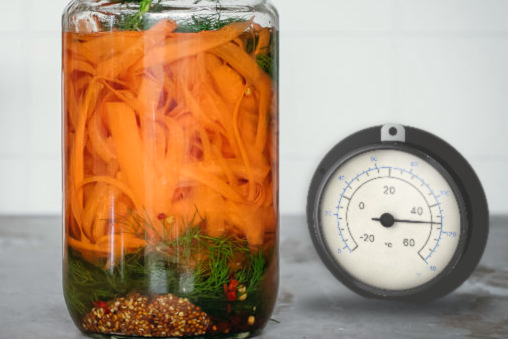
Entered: {"value": 46, "unit": "°C"}
